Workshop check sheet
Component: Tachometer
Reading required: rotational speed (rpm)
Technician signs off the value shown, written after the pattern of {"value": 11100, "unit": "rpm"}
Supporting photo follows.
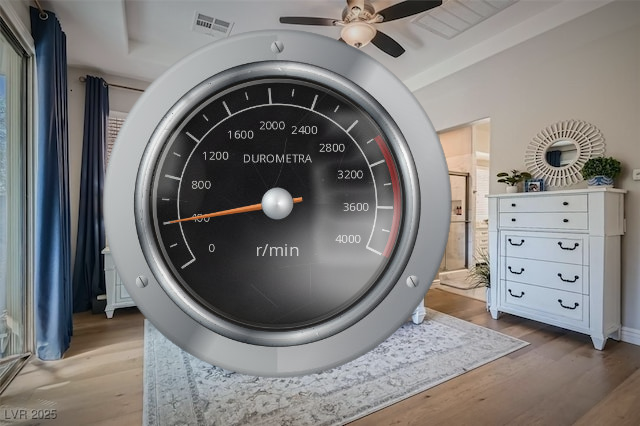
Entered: {"value": 400, "unit": "rpm"}
